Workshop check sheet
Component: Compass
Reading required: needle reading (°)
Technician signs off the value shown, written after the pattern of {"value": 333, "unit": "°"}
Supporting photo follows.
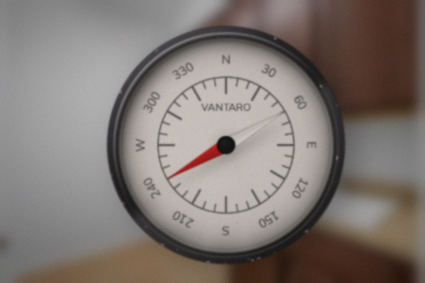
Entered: {"value": 240, "unit": "°"}
